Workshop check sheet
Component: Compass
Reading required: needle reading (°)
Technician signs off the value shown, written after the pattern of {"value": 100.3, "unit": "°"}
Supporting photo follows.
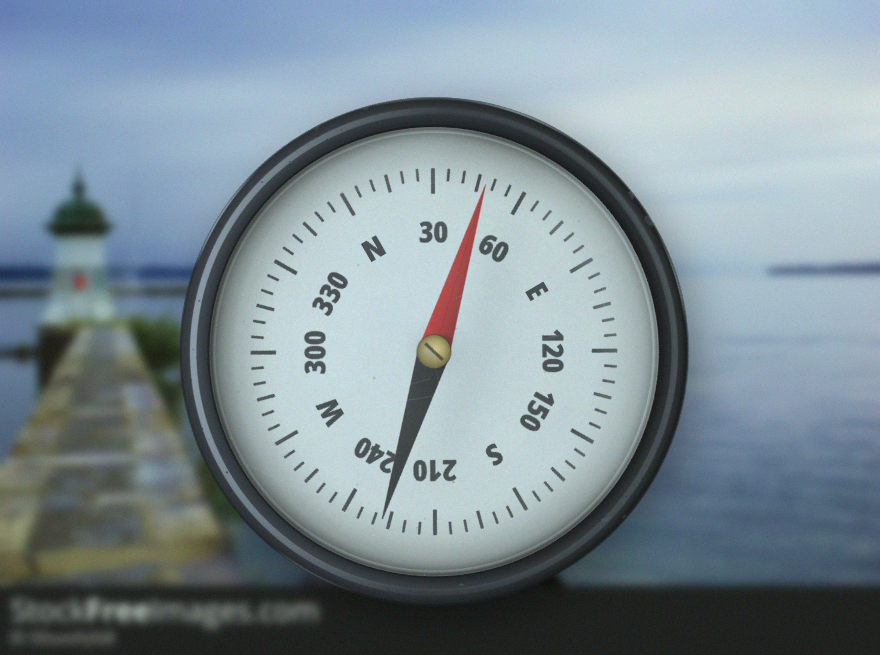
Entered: {"value": 47.5, "unit": "°"}
